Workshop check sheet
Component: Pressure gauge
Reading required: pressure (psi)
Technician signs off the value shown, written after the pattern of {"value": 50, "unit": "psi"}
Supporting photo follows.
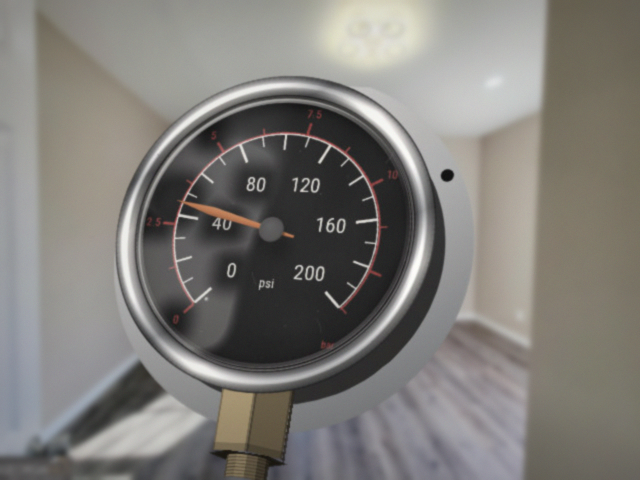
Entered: {"value": 45, "unit": "psi"}
